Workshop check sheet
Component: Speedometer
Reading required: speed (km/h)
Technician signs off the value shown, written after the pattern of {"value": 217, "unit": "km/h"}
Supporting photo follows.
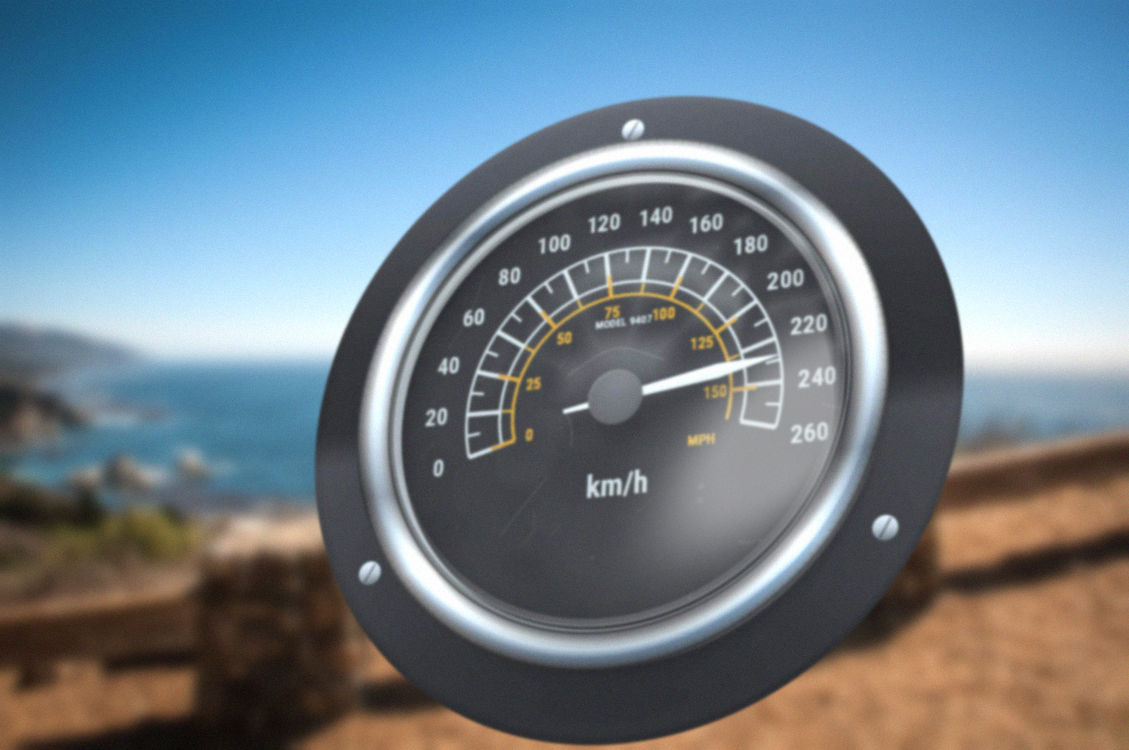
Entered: {"value": 230, "unit": "km/h"}
